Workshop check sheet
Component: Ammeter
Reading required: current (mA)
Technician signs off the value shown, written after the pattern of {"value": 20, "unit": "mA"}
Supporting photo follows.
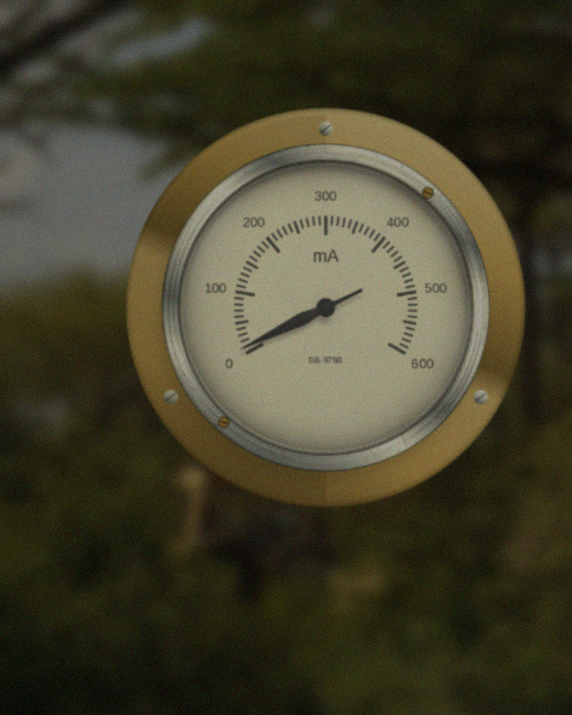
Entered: {"value": 10, "unit": "mA"}
